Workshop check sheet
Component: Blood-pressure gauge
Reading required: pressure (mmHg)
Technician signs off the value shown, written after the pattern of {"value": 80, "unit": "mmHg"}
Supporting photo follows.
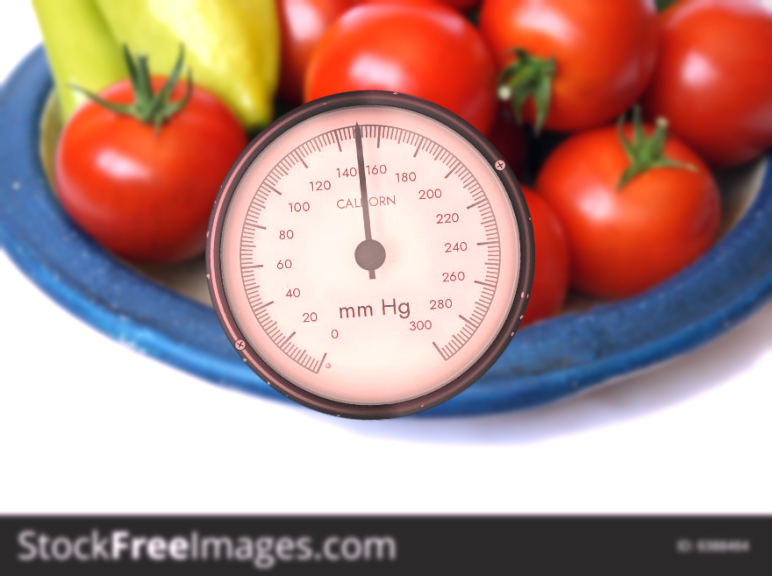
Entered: {"value": 150, "unit": "mmHg"}
